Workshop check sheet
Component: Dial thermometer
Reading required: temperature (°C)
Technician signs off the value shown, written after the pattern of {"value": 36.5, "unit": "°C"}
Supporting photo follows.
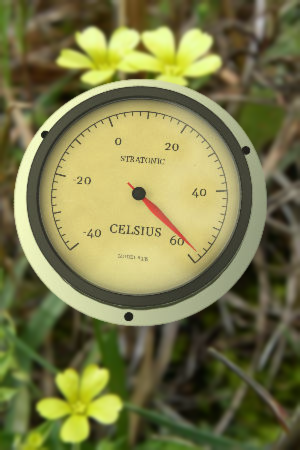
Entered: {"value": 58, "unit": "°C"}
